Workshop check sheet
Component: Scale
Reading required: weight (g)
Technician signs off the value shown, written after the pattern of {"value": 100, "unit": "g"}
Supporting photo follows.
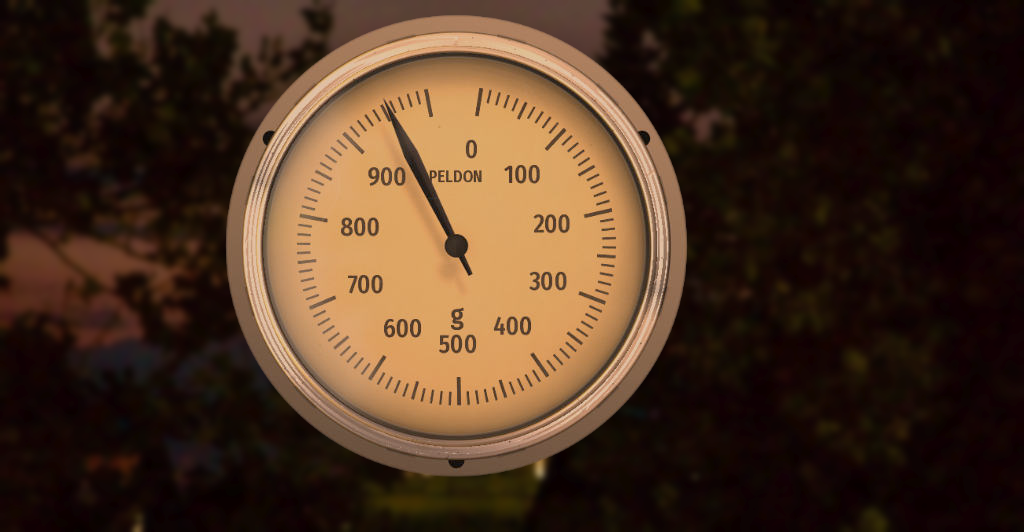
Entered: {"value": 955, "unit": "g"}
